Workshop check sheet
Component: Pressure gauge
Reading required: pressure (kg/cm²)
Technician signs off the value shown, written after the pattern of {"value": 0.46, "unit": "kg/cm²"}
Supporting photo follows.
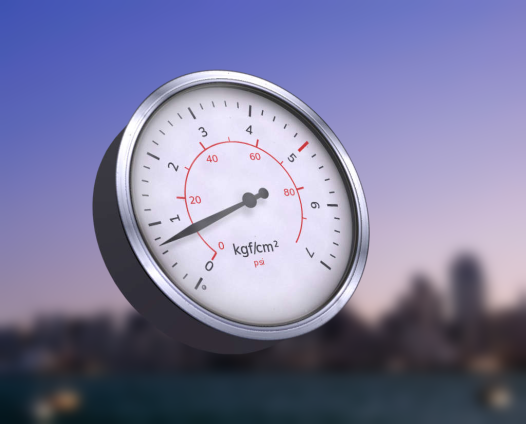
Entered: {"value": 0.7, "unit": "kg/cm²"}
